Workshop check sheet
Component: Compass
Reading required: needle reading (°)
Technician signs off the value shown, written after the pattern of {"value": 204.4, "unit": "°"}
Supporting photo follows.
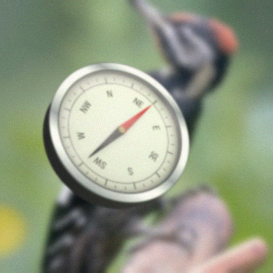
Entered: {"value": 60, "unit": "°"}
